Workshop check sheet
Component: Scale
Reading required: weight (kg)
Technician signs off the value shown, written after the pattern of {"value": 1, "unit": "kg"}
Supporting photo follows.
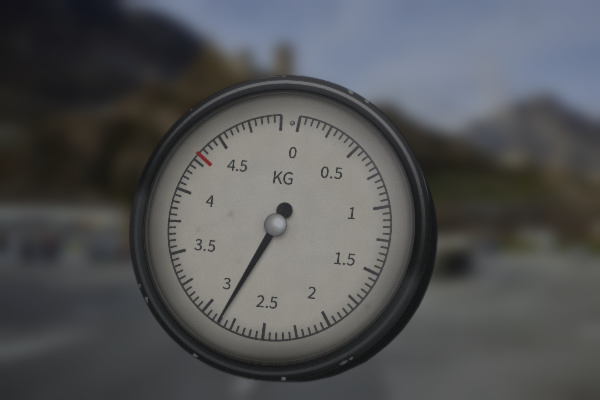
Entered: {"value": 2.85, "unit": "kg"}
